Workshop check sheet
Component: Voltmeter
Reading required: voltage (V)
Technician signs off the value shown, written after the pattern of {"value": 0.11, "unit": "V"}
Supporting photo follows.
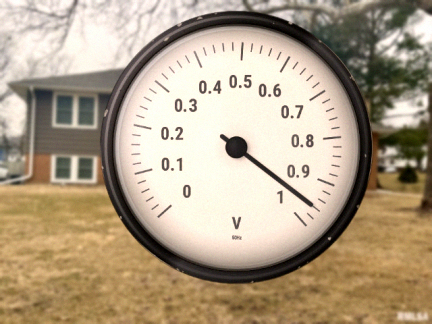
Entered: {"value": 0.96, "unit": "V"}
